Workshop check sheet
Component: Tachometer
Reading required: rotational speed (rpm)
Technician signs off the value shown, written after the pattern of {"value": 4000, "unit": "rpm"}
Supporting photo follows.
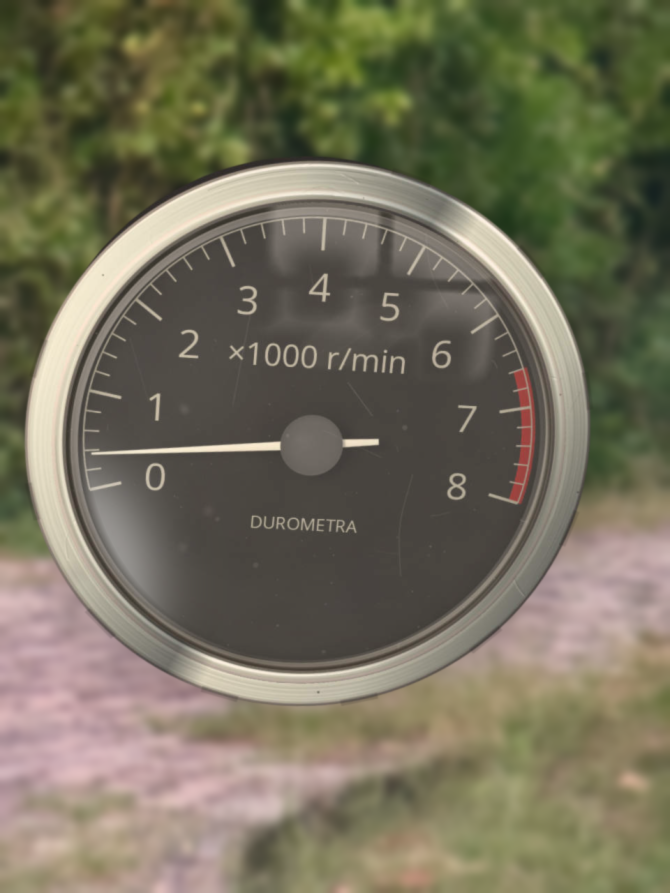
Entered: {"value": 400, "unit": "rpm"}
